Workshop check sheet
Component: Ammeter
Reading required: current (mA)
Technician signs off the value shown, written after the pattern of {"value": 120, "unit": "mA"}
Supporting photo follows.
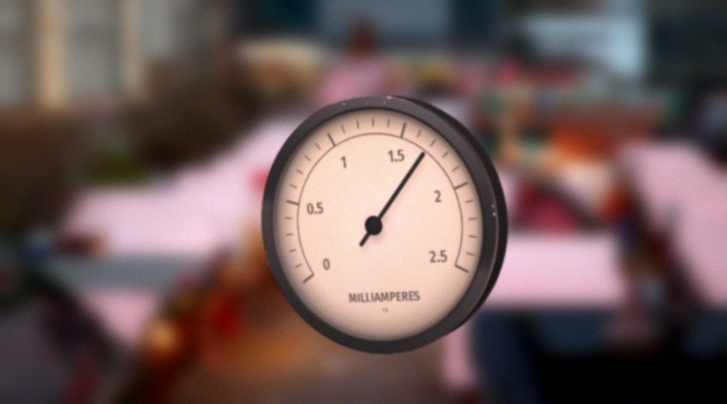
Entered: {"value": 1.7, "unit": "mA"}
